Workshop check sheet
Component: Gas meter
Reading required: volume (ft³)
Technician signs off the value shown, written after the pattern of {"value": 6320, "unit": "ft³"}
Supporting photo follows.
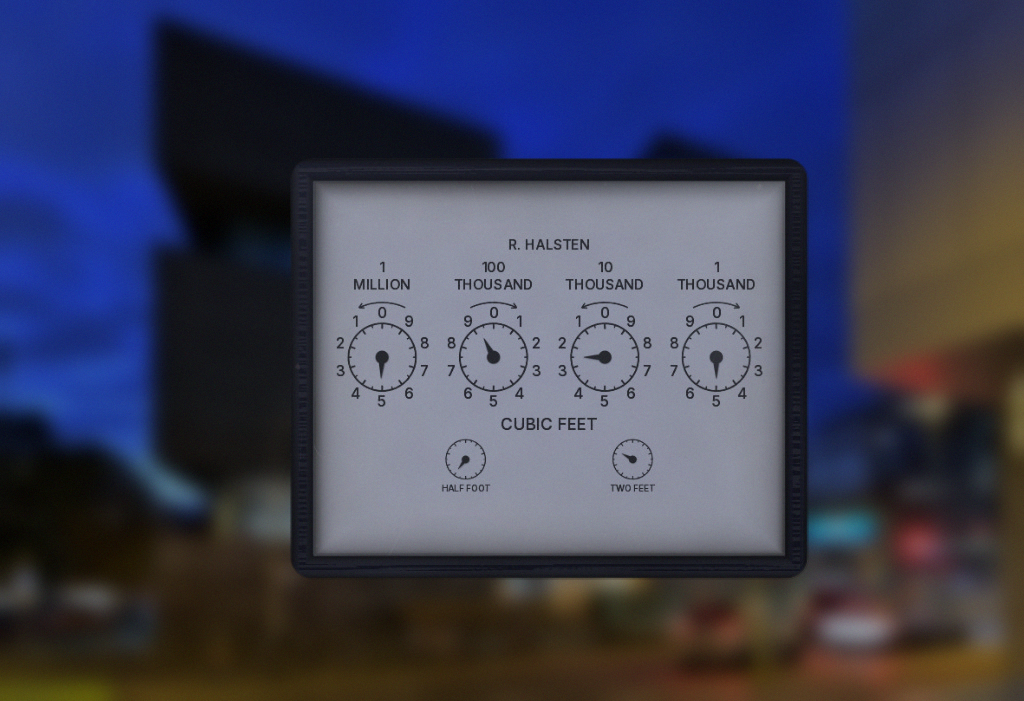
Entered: {"value": 492500, "unit": "ft³"}
